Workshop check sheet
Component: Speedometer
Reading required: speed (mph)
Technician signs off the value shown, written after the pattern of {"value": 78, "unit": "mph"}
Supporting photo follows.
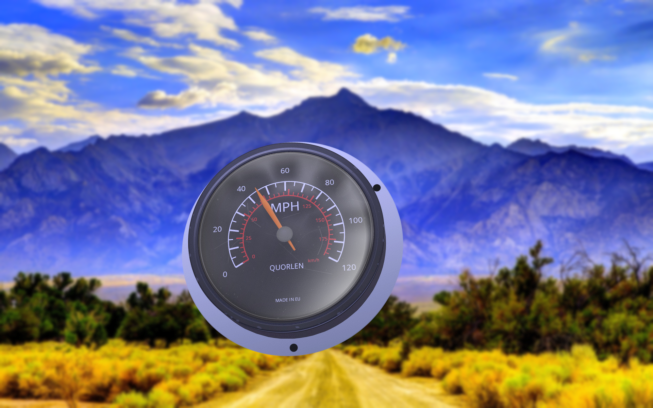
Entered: {"value": 45, "unit": "mph"}
